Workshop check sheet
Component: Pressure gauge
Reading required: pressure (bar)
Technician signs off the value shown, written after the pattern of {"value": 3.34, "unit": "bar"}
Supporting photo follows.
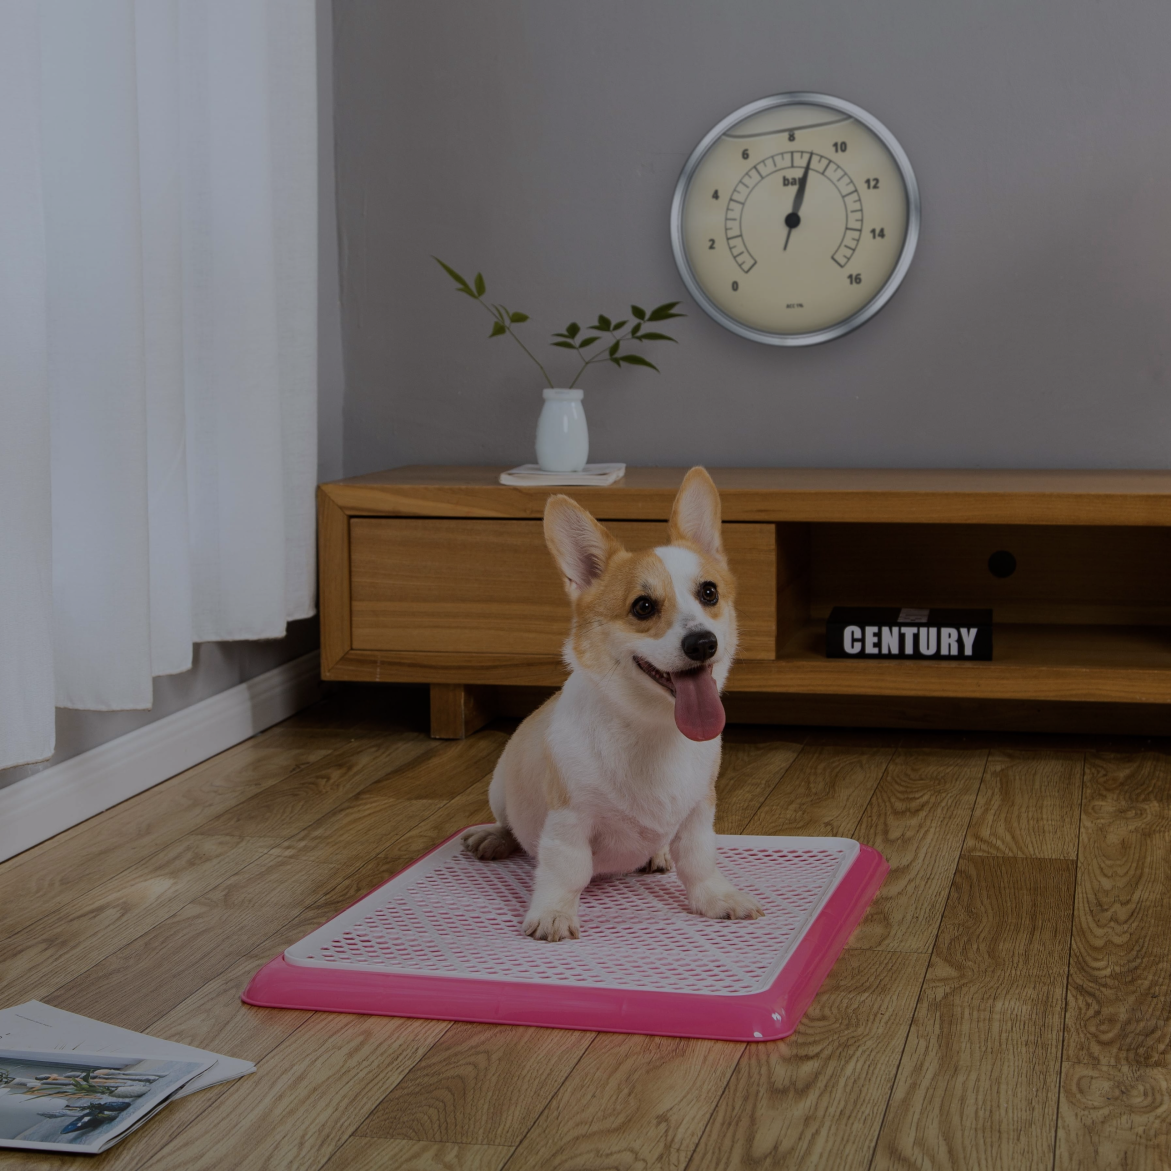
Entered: {"value": 9, "unit": "bar"}
